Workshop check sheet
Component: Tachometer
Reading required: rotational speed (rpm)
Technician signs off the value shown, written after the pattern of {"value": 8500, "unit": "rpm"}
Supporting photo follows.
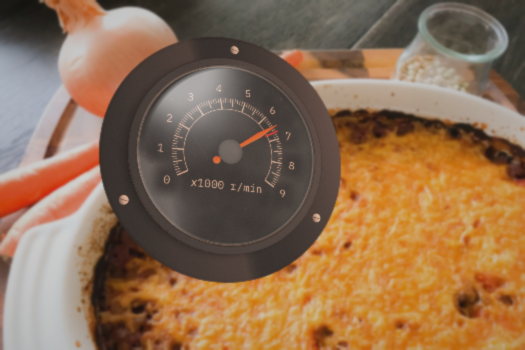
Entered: {"value": 6500, "unit": "rpm"}
